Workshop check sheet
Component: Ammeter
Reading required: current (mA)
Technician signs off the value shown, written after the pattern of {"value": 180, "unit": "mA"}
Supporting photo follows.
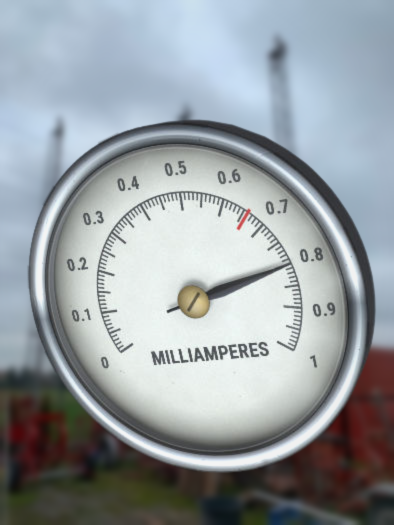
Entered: {"value": 0.8, "unit": "mA"}
